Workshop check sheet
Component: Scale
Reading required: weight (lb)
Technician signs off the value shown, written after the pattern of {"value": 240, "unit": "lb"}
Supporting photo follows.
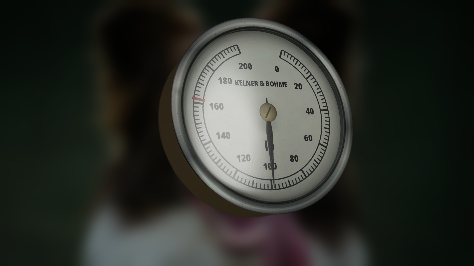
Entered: {"value": 100, "unit": "lb"}
